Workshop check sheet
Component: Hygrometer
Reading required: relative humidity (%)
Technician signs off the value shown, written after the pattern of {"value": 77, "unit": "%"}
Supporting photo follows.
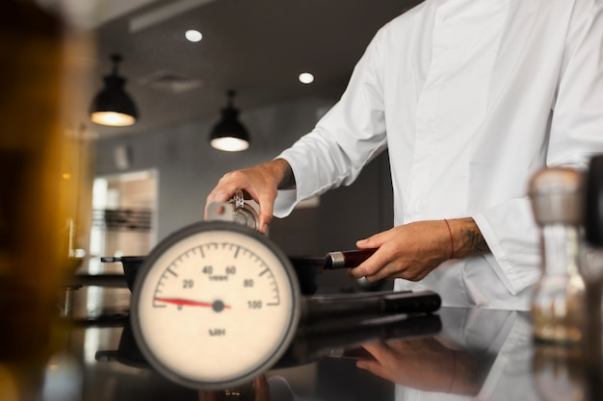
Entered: {"value": 4, "unit": "%"}
